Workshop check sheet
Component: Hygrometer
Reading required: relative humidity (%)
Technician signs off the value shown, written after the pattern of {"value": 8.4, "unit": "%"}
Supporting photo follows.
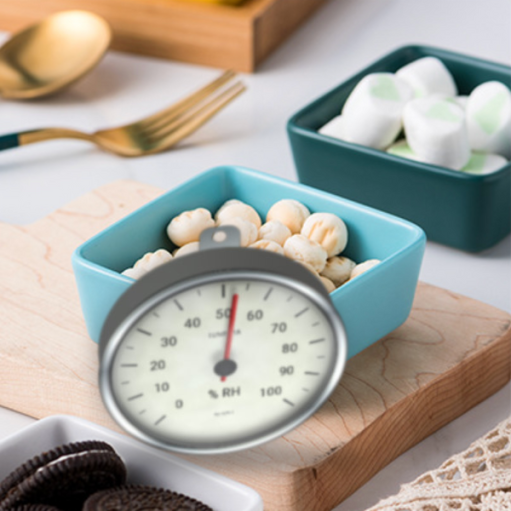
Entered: {"value": 52.5, "unit": "%"}
